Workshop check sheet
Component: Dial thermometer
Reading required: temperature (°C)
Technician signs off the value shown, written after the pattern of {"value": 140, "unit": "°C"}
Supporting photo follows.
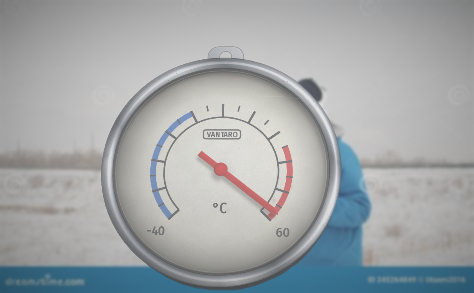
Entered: {"value": 57.5, "unit": "°C"}
